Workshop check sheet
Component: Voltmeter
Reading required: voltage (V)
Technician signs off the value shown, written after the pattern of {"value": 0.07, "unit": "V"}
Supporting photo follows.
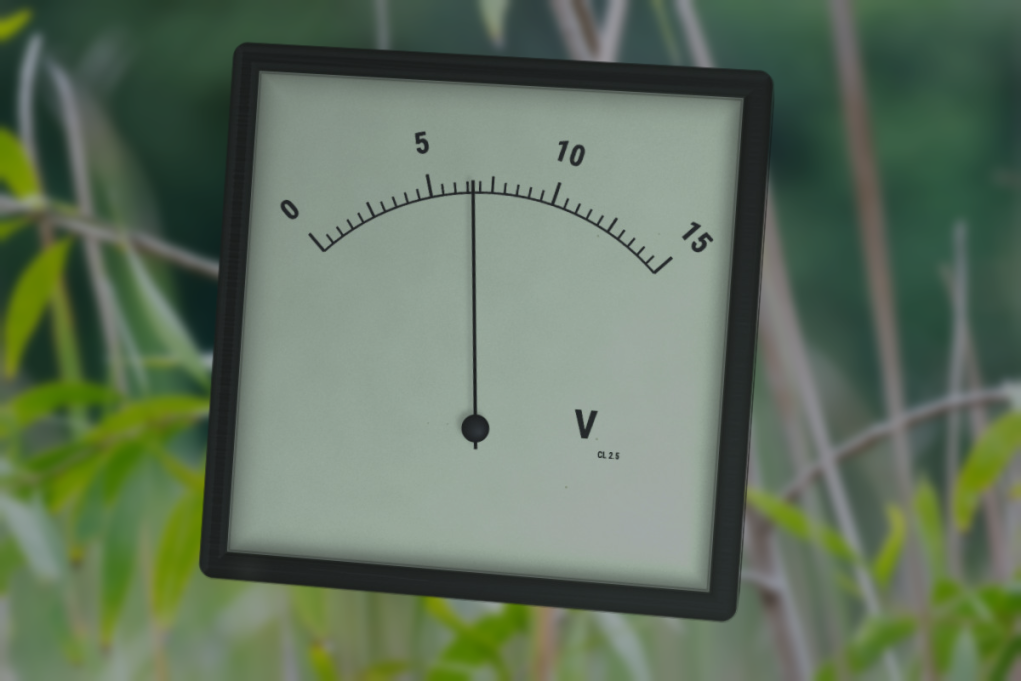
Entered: {"value": 6.75, "unit": "V"}
